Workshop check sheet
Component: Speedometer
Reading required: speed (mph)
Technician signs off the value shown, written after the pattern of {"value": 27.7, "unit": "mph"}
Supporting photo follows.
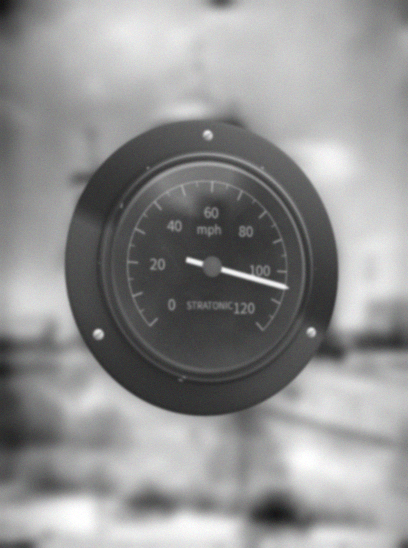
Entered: {"value": 105, "unit": "mph"}
